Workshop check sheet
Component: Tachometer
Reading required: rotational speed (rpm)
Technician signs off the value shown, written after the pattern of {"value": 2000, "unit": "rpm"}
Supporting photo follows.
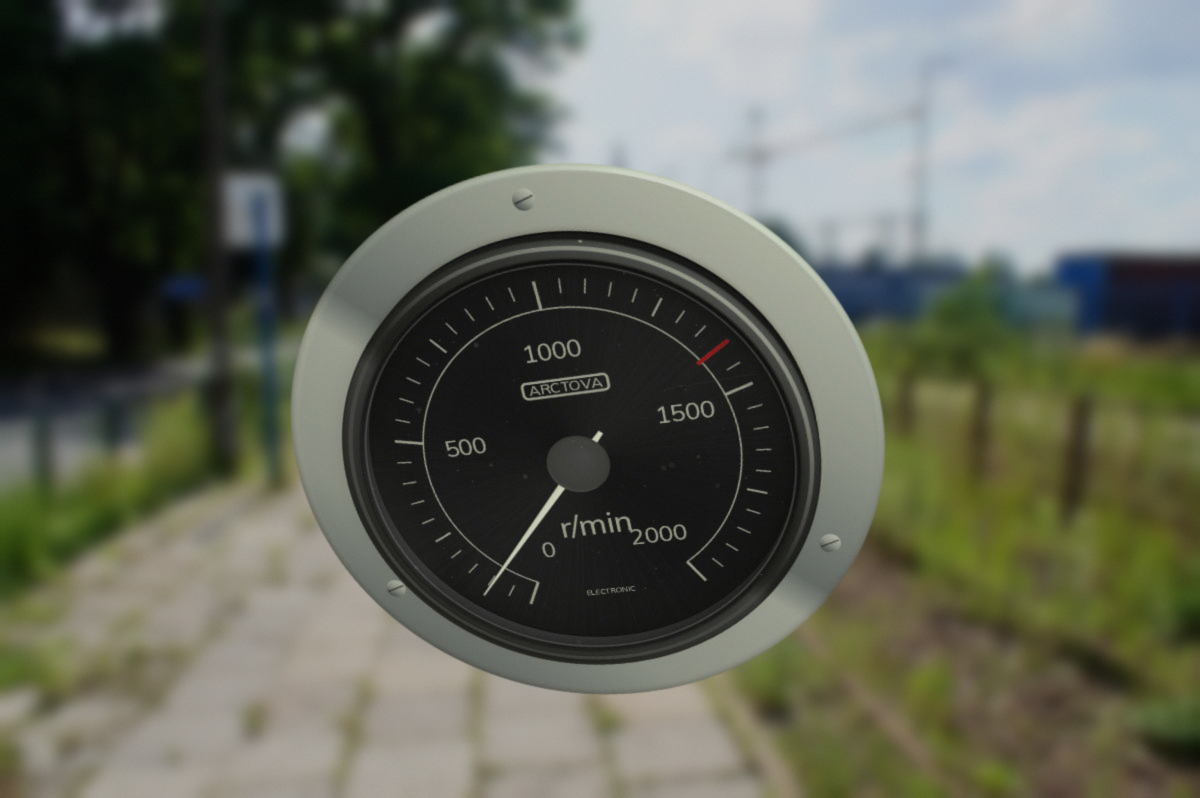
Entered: {"value": 100, "unit": "rpm"}
